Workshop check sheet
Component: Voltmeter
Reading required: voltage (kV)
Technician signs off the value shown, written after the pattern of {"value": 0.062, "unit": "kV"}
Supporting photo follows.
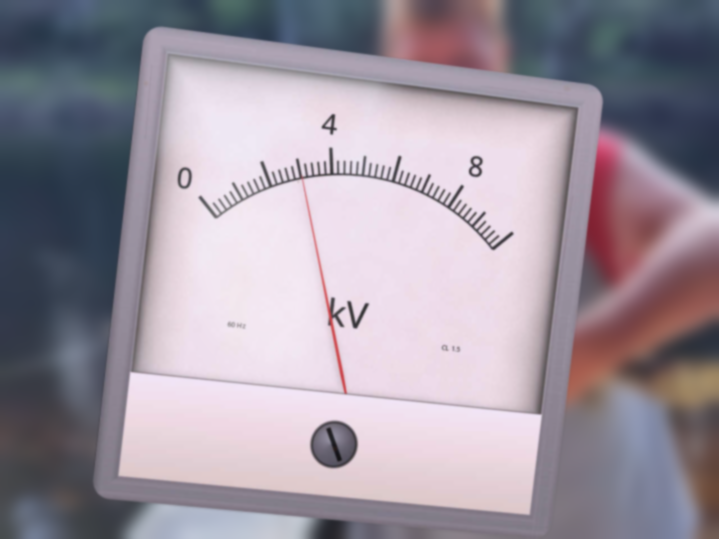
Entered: {"value": 3, "unit": "kV"}
